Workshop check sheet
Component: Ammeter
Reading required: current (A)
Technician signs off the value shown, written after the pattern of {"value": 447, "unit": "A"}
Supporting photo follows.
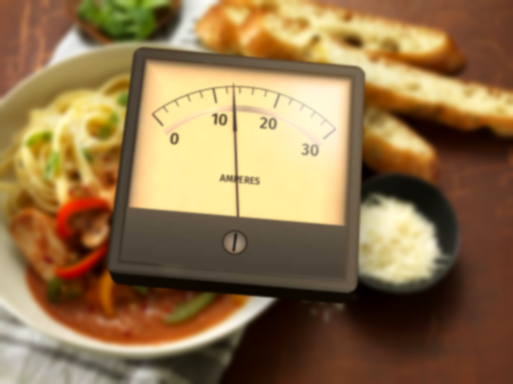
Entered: {"value": 13, "unit": "A"}
